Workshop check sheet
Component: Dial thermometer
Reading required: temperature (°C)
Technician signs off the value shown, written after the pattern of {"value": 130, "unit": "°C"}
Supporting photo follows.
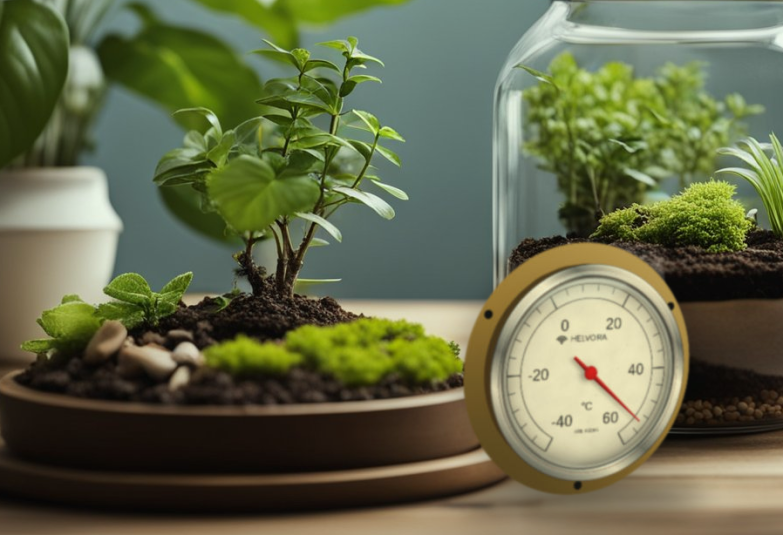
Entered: {"value": 54, "unit": "°C"}
